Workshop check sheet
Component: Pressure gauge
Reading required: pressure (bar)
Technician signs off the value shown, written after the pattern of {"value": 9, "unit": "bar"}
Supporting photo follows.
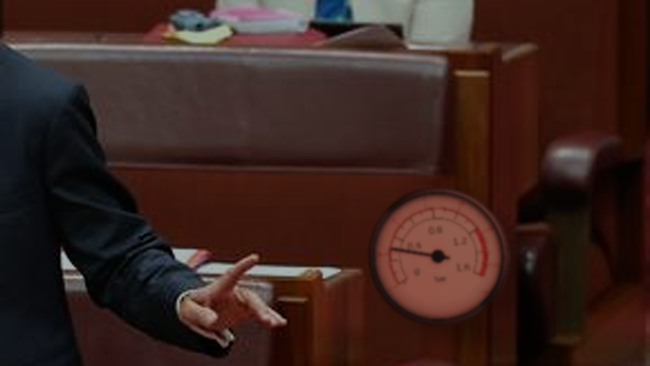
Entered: {"value": 0.3, "unit": "bar"}
